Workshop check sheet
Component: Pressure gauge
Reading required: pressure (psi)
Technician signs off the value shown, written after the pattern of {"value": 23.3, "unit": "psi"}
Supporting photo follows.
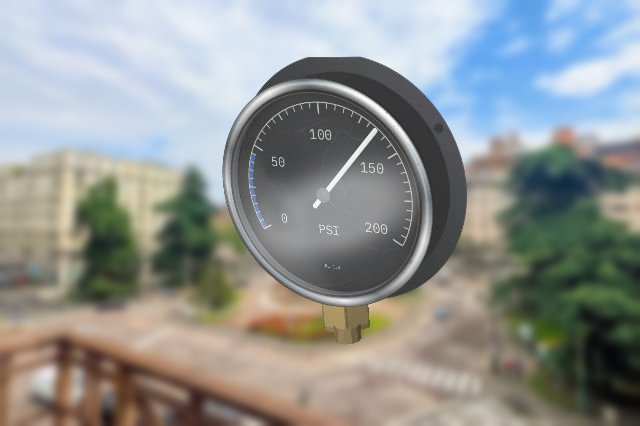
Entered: {"value": 135, "unit": "psi"}
